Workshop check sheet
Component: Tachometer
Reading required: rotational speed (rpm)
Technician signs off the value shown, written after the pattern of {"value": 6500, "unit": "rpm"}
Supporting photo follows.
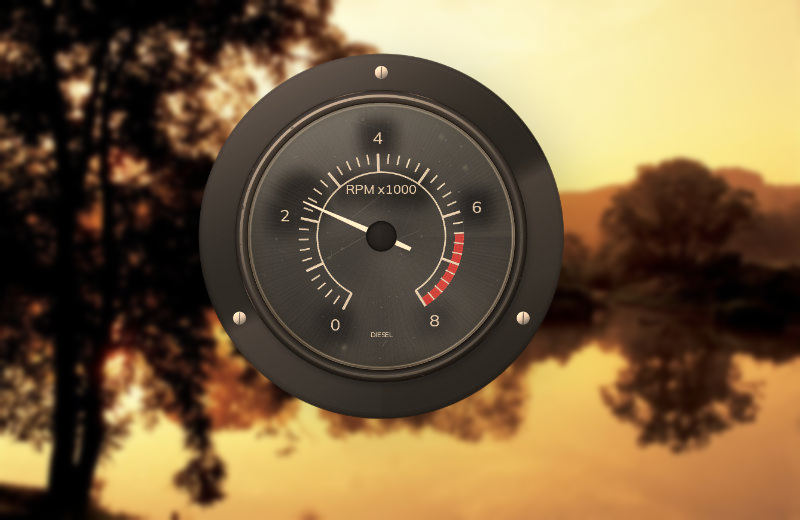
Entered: {"value": 2300, "unit": "rpm"}
